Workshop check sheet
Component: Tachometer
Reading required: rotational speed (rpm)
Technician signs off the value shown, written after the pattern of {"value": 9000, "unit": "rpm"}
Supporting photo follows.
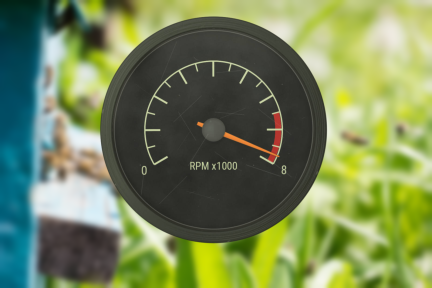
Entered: {"value": 7750, "unit": "rpm"}
